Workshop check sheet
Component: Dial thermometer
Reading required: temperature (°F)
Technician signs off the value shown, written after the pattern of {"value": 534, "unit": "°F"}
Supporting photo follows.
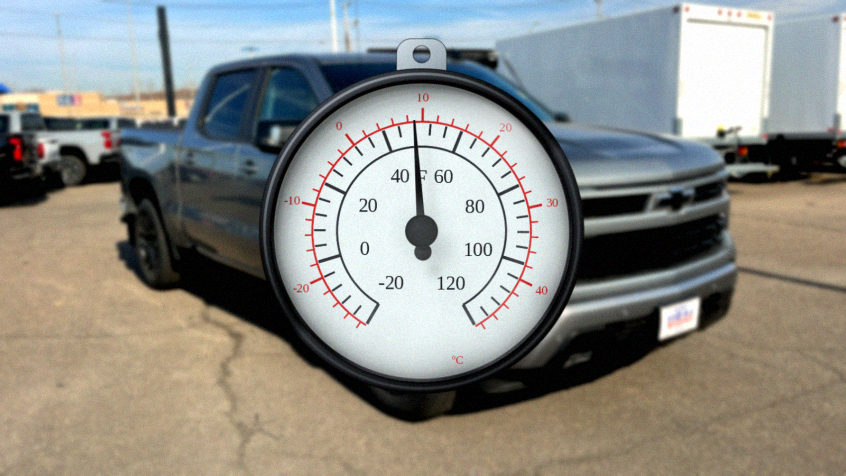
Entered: {"value": 48, "unit": "°F"}
